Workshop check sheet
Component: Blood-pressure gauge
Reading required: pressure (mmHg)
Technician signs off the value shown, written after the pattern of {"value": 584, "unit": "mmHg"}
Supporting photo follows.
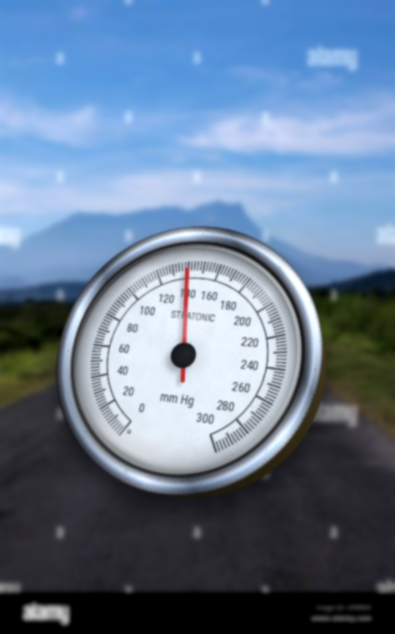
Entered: {"value": 140, "unit": "mmHg"}
